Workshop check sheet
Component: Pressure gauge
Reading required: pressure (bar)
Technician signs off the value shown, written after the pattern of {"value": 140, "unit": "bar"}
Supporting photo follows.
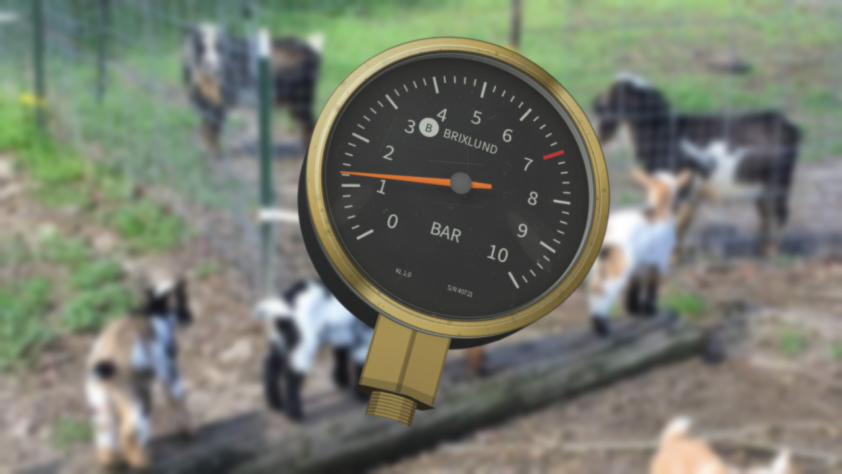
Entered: {"value": 1.2, "unit": "bar"}
